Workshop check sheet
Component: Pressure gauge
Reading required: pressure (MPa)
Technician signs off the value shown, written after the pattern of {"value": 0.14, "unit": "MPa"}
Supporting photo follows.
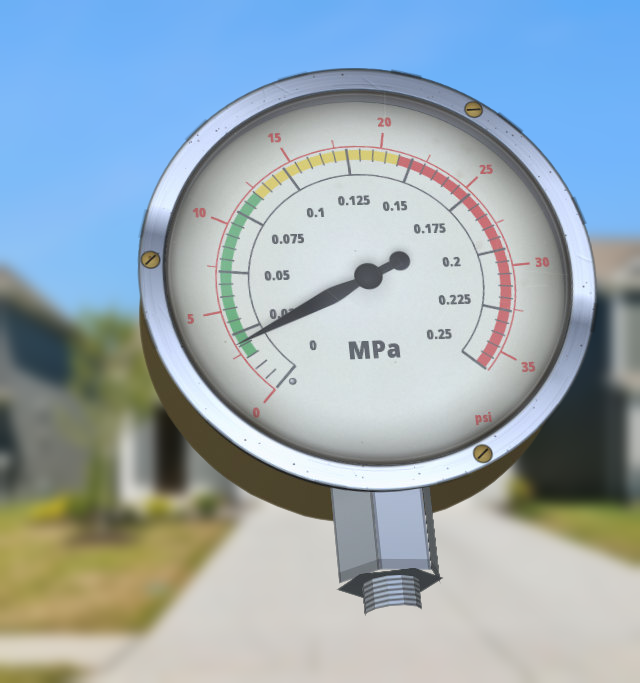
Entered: {"value": 0.02, "unit": "MPa"}
